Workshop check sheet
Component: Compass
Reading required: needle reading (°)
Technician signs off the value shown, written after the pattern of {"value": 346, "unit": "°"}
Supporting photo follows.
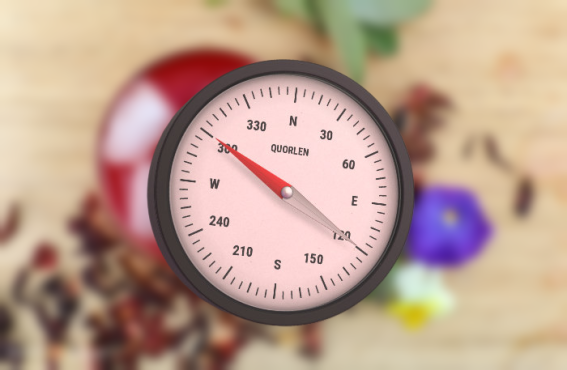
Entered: {"value": 300, "unit": "°"}
